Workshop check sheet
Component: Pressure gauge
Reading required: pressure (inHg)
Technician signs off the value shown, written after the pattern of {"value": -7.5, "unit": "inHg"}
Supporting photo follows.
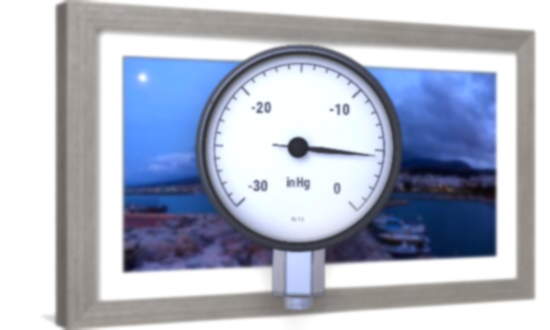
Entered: {"value": -4.5, "unit": "inHg"}
